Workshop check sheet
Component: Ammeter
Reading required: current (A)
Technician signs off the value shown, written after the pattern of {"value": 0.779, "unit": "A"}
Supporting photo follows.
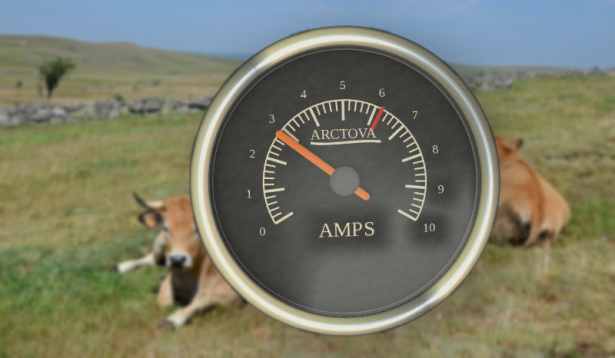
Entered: {"value": 2.8, "unit": "A"}
